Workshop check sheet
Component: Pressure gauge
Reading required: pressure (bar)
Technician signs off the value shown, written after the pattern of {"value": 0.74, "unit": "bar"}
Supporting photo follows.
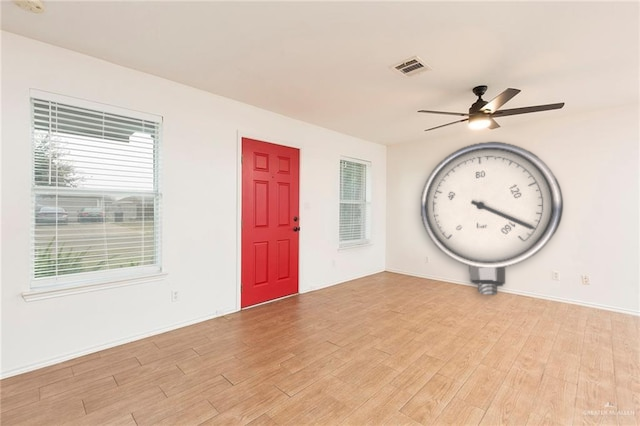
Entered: {"value": 150, "unit": "bar"}
